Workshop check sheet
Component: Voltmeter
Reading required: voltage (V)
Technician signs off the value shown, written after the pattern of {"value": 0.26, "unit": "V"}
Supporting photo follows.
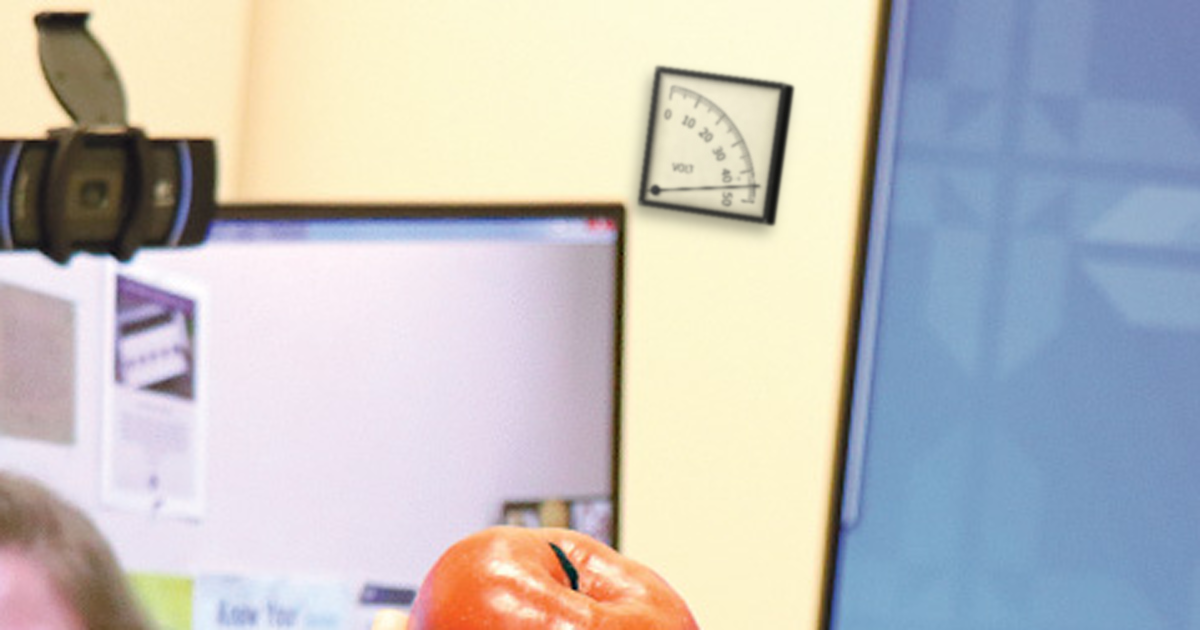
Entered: {"value": 45, "unit": "V"}
